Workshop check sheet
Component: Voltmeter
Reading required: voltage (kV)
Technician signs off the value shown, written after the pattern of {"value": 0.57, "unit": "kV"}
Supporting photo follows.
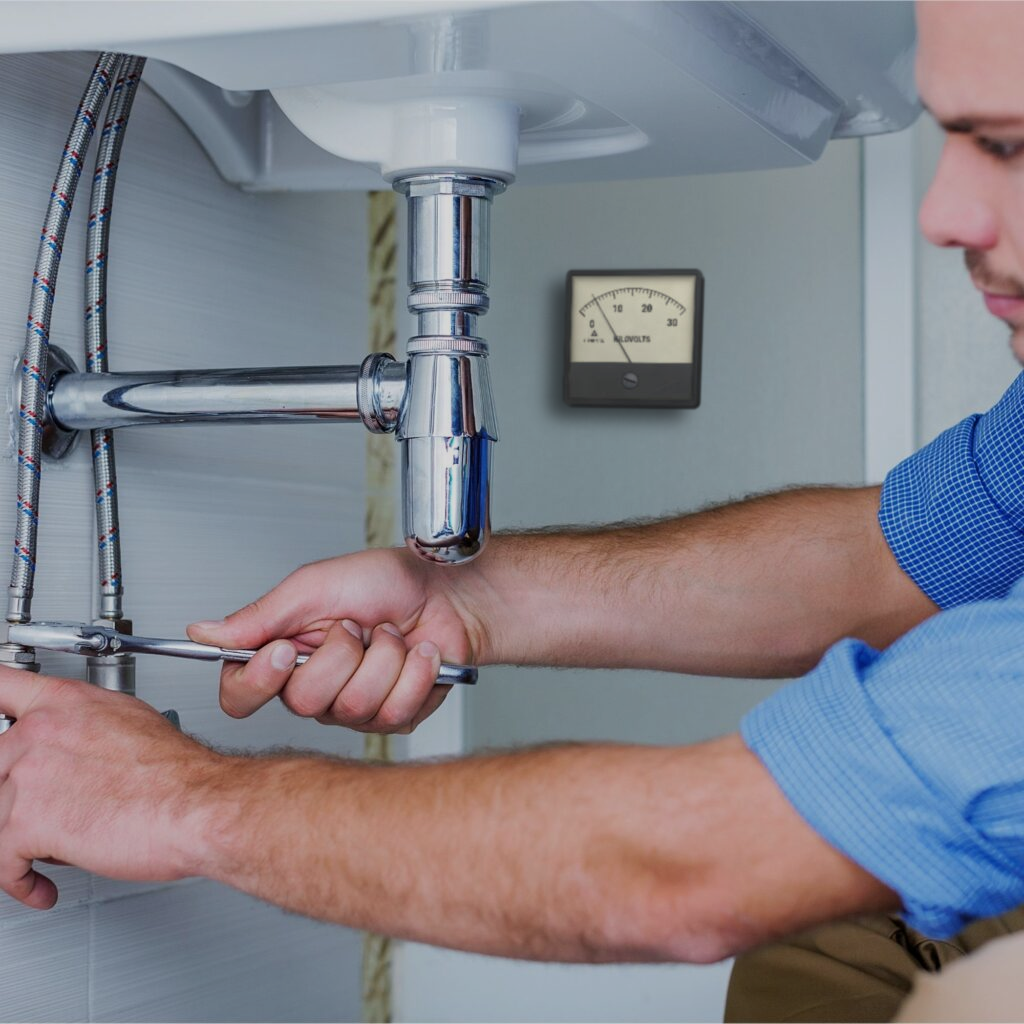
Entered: {"value": 5, "unit": "kV"}
